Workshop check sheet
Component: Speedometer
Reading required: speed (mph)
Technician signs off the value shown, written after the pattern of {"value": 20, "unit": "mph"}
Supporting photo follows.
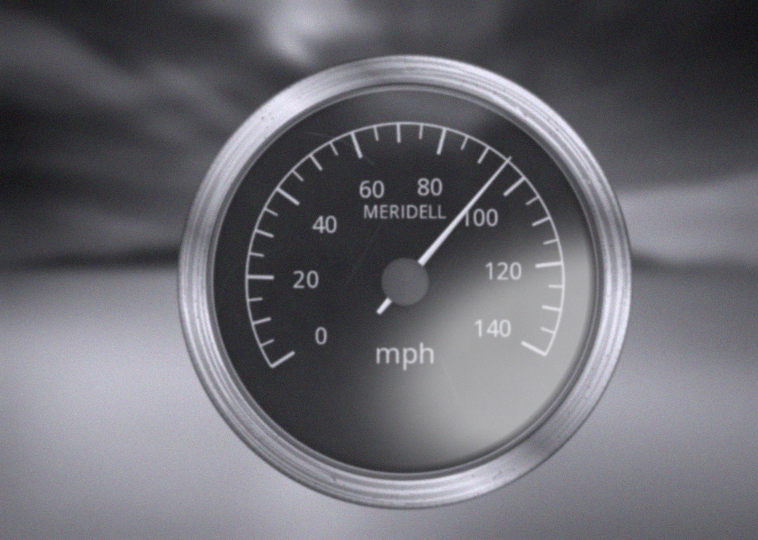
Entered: {"value": 95, "unit": "mph"}
